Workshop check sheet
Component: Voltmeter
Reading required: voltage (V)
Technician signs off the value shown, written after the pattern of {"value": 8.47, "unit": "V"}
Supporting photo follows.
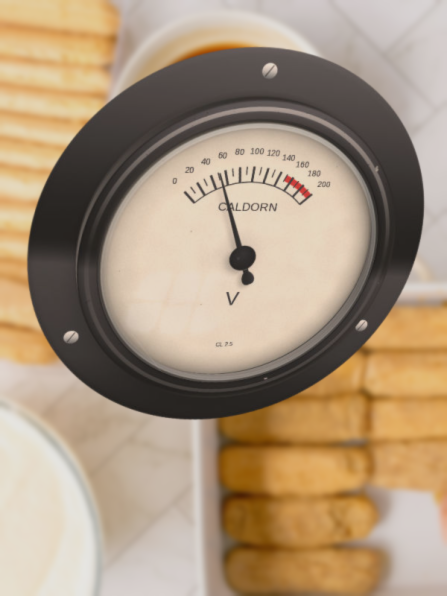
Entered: {"value": 50, "unit": "V"}
